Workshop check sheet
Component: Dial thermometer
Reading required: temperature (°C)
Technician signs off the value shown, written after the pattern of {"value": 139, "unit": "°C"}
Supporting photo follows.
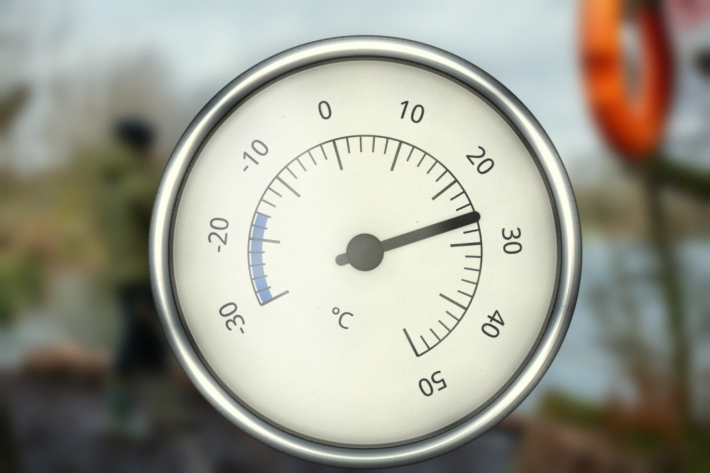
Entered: {"value": 26, "unit": "°C"}
